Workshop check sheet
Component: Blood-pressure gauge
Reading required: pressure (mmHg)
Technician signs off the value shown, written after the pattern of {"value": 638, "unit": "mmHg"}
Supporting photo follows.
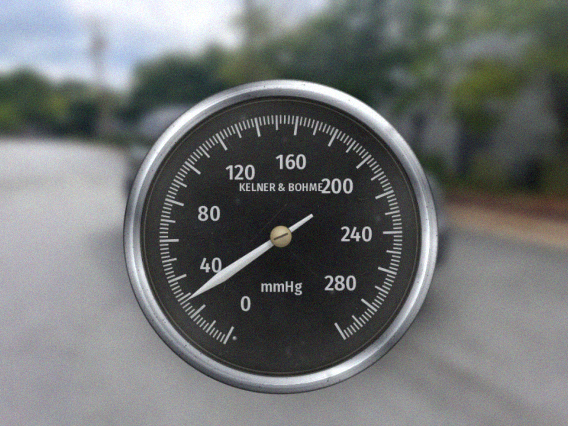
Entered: {"value": 28, "unit": "mmHg"}
